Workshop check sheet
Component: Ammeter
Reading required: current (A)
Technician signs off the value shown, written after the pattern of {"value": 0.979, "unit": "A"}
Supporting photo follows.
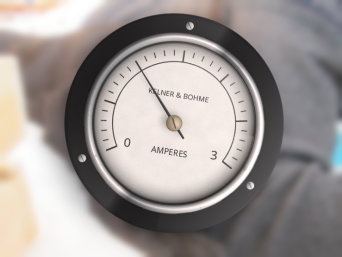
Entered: {"value": 1, "unit": "A"}
